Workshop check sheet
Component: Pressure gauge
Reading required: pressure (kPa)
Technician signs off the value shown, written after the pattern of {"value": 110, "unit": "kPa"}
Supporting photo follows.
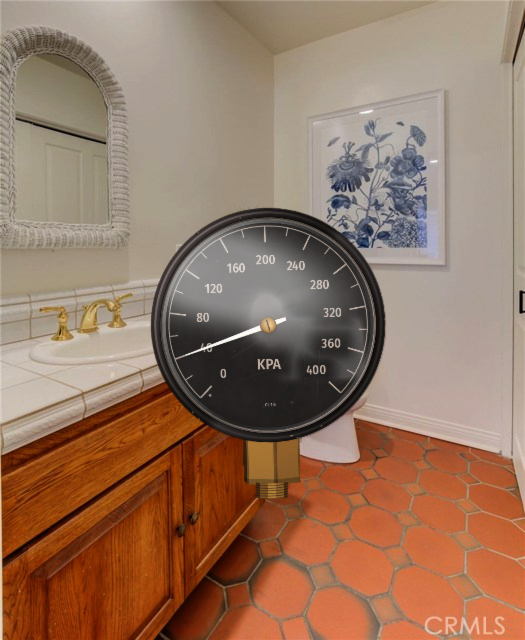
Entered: {"value": 40, "unit": "kPa"}
